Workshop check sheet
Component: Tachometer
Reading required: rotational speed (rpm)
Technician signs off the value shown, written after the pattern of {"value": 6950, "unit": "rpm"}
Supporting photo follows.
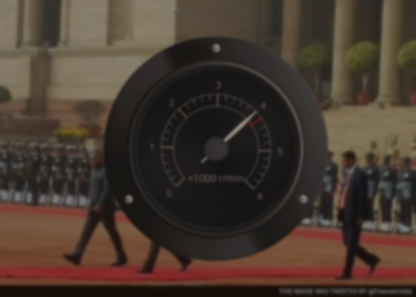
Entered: {"value": 4000, "unit": "rpm"}
